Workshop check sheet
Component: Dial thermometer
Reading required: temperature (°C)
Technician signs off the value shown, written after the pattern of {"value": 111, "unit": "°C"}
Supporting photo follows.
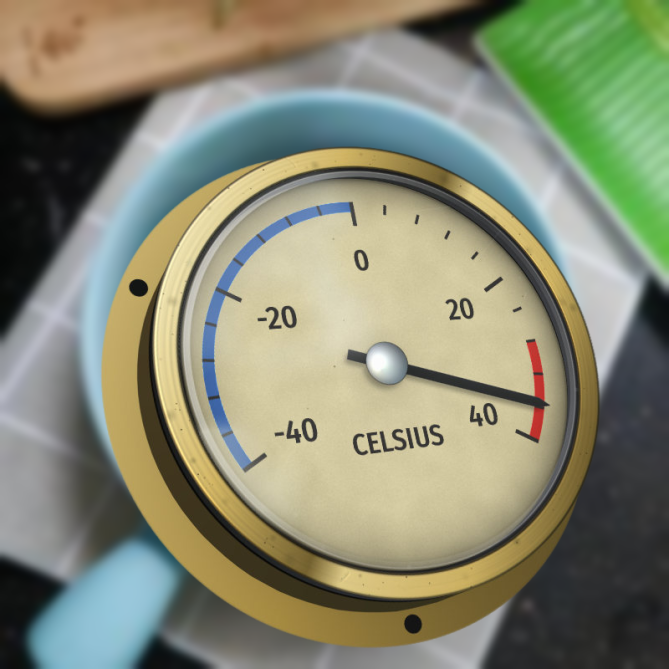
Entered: {"value": 36, "unit": "°C"}
